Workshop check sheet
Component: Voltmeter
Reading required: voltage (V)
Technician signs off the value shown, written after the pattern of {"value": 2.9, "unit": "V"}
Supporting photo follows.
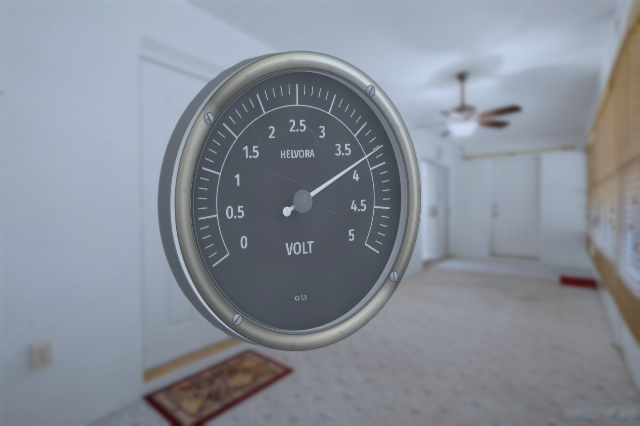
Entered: {"value": 3.8, "unit": "V"}
